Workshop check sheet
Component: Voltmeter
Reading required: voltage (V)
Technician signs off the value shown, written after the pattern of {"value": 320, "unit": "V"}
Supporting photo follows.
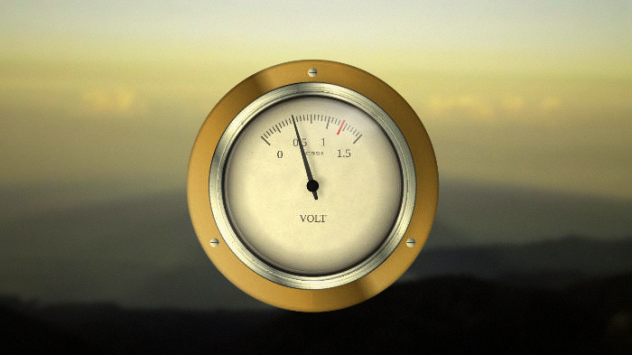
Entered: {"value": 0.5, "unit": "V"}
